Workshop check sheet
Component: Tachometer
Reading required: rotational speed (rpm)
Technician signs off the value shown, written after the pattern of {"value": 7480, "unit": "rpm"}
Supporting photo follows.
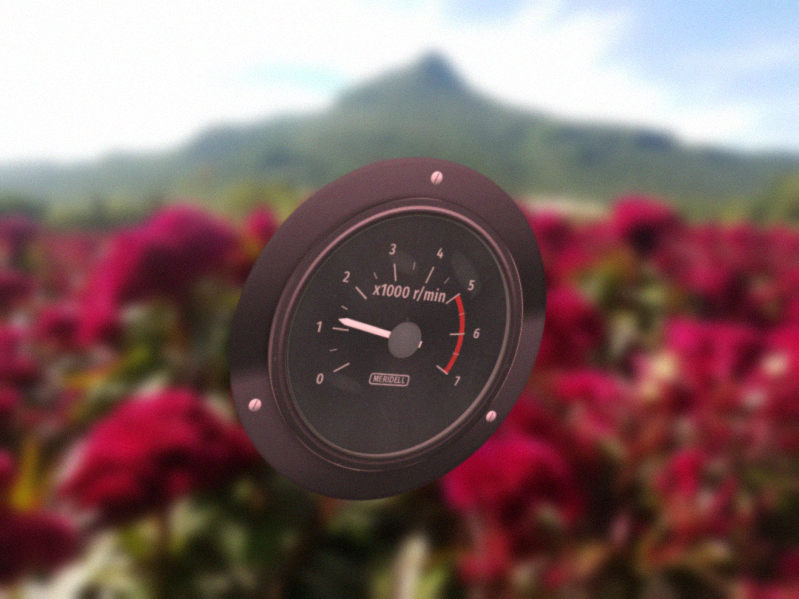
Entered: {"value": 1250, "unit": "rpm"}
